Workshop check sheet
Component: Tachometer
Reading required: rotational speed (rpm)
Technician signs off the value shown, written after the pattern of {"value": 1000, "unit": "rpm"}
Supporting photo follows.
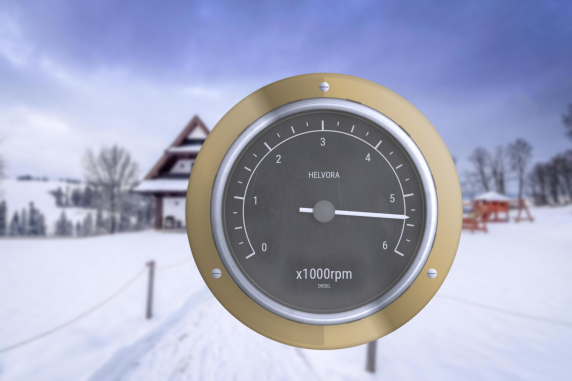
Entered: {"value": 5375, "unit": "rpm"}
